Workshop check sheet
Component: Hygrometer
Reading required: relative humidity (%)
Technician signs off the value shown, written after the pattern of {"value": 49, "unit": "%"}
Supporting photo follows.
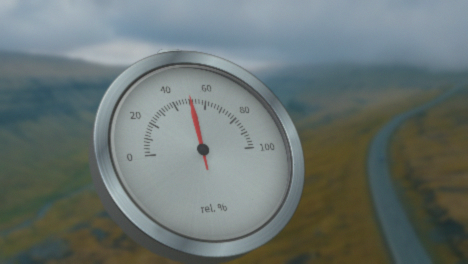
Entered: {"value": 50, "unit": "%"}
